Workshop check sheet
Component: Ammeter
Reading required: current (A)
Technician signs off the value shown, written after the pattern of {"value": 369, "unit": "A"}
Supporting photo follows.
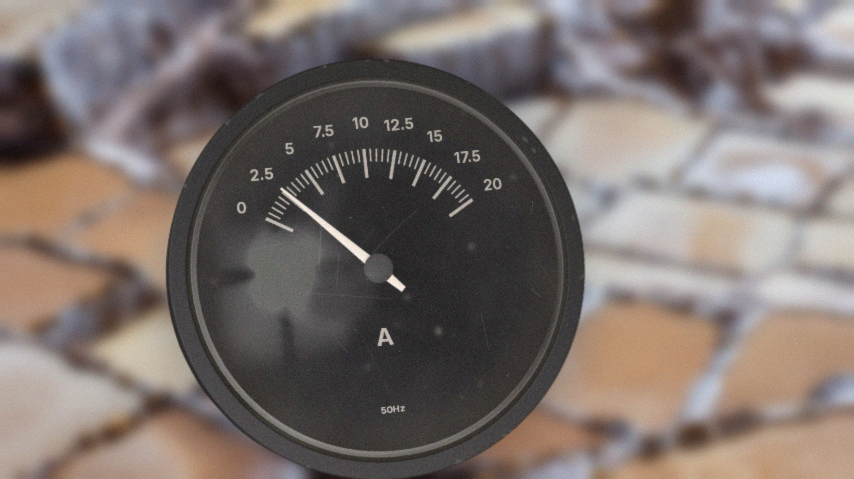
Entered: {"value": 2.5, "unit": "A"}
